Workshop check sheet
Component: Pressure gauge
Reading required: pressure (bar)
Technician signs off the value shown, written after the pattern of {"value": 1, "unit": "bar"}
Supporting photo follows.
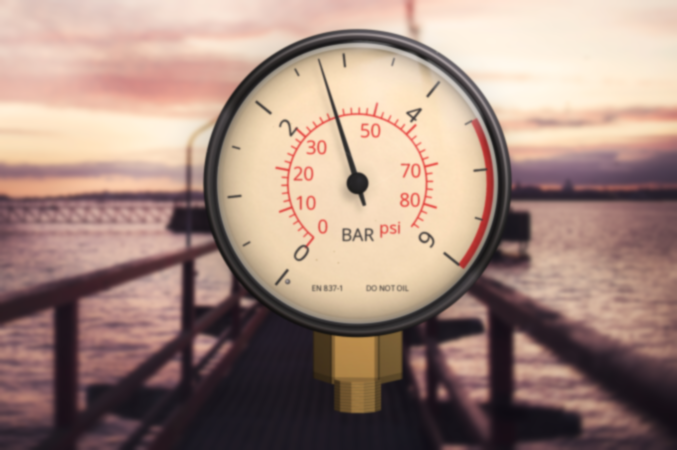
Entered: {"value": 2.75, "unit": "bar"}
